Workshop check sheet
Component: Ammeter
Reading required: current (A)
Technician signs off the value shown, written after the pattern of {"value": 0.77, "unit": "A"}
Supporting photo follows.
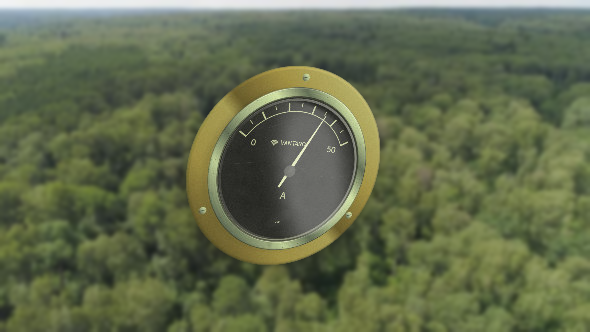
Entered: {"value": 35, "unit": "A"}
